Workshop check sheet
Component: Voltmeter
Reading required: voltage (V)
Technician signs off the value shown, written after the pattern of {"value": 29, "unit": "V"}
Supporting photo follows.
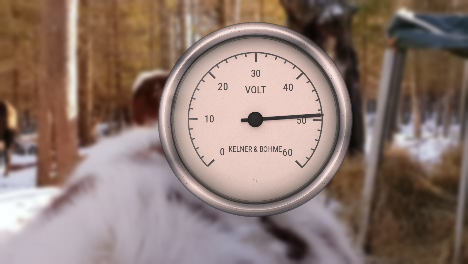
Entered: {"value": 49, "unit": "V"}
